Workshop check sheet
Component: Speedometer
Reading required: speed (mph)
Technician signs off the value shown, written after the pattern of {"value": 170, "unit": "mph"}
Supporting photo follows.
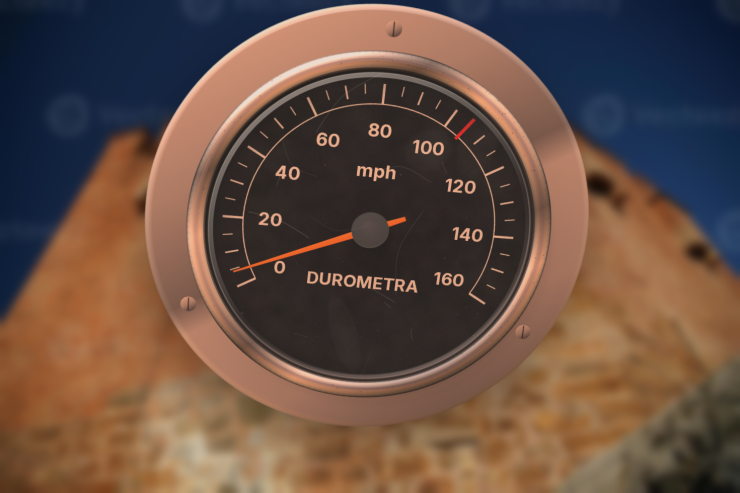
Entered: {"value": 5, "unit": "mph"}
